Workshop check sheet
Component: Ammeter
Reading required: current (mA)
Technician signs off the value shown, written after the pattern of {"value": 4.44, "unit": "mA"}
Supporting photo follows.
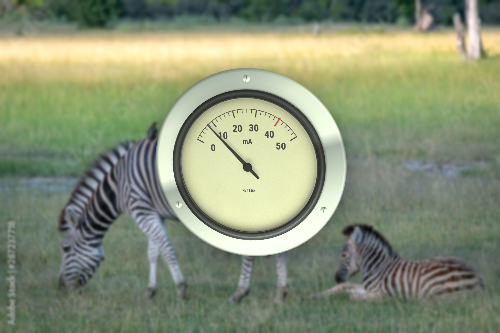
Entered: {"value": 8, "unit": "mA"}
